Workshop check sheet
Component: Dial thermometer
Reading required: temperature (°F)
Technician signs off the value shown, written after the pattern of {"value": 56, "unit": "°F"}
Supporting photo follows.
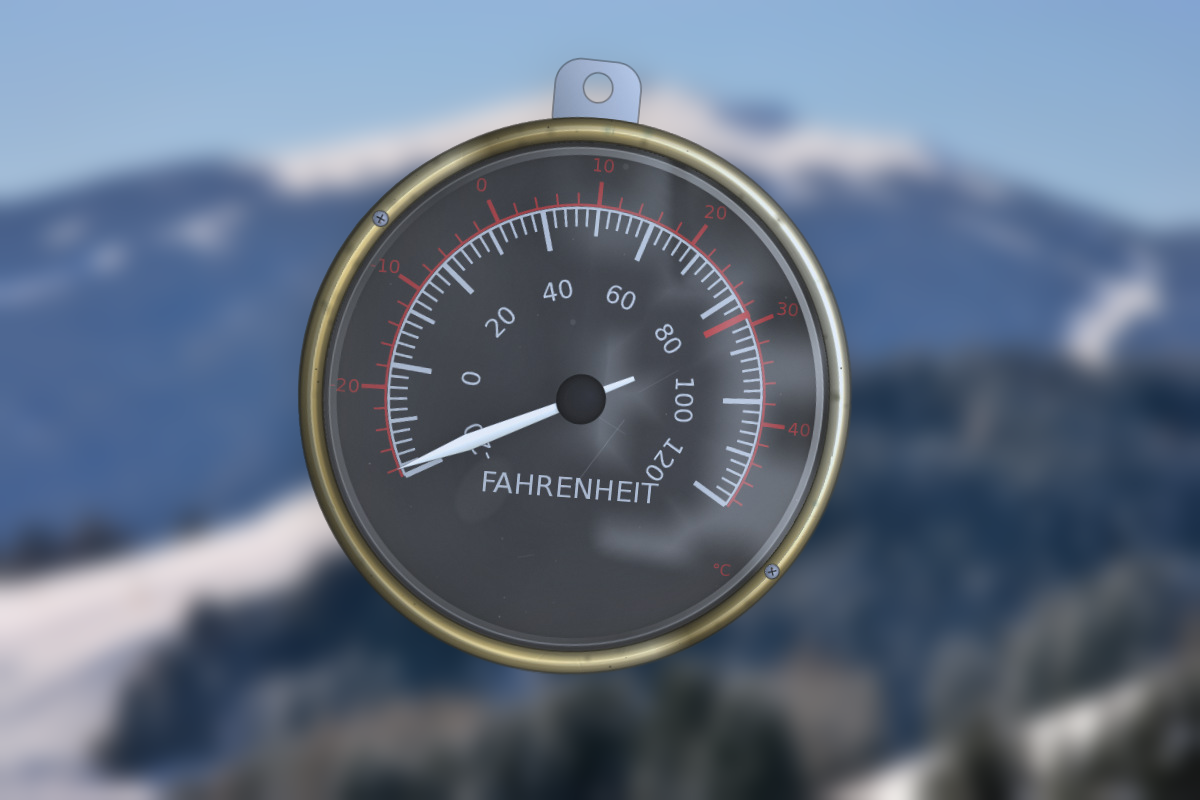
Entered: {"value": -18, "unit": "°F"}
